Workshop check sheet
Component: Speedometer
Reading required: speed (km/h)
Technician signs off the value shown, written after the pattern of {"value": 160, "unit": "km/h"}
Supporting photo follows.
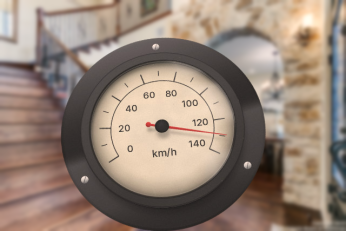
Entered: {"value": 130, "unit": "km/h"}
